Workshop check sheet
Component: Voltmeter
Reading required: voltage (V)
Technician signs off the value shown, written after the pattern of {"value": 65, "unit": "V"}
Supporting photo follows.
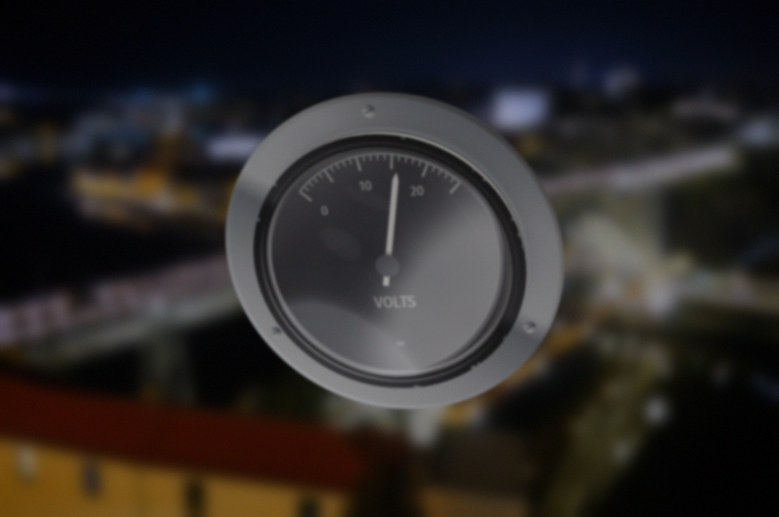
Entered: {"value": 16, "unit": "V"}
